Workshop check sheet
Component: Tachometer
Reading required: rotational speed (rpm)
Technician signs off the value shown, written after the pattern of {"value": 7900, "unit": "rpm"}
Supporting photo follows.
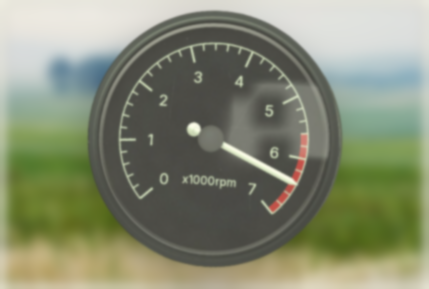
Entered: {"value": 6400, "unit": "rpm"}
